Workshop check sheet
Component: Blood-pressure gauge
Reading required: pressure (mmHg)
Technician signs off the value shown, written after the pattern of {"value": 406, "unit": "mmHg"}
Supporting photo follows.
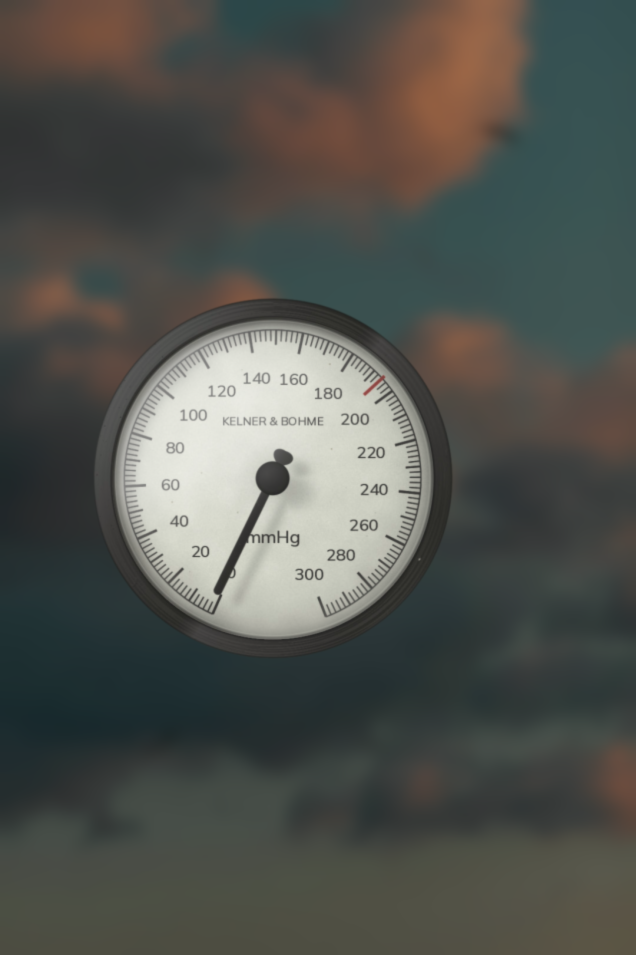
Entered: {"value": 2, "unit": "mmHg"}
